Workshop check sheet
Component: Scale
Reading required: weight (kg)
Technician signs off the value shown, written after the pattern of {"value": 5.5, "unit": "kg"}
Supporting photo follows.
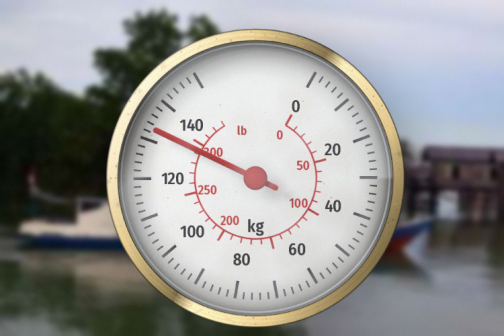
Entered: {"value": 133, "unit": "kg"}
